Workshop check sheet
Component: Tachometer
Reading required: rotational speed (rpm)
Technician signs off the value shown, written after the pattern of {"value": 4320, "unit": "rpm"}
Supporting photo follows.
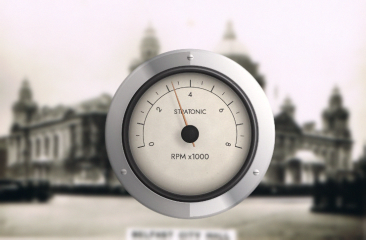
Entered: {"value": 3250, "unit": "rpm"}
